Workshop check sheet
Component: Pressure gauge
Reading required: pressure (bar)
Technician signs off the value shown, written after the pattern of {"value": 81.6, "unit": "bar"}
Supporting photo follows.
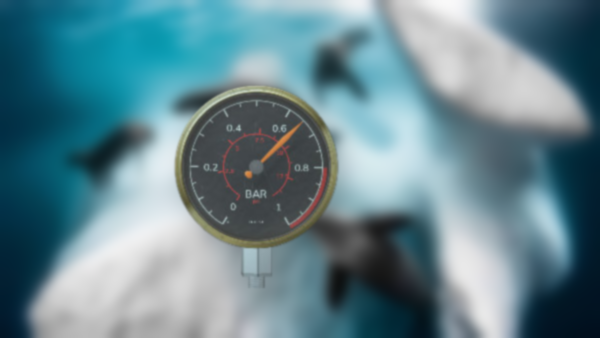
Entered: {"value": 0.65, "unit": "bar"}
